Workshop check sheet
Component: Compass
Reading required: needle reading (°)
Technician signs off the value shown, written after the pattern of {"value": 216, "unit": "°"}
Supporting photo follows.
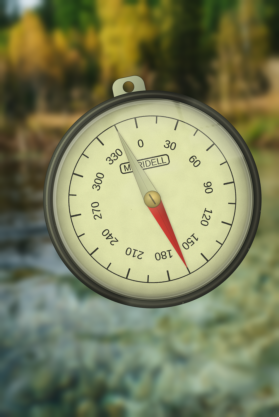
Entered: {"value": 165, "unit": "°"}
